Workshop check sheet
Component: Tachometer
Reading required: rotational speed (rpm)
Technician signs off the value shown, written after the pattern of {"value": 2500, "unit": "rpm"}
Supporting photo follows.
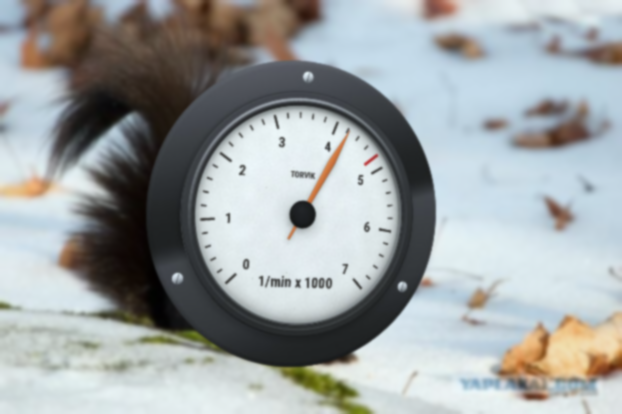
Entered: {"value": 4200, "unit": "rpm"}
